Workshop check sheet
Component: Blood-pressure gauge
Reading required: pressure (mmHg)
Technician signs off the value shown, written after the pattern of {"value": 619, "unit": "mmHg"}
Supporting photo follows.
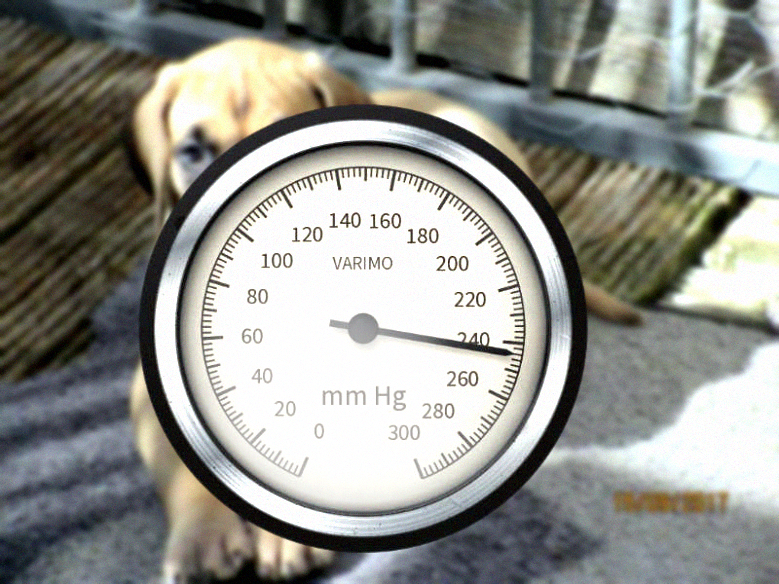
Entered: {"value": 244, "unit": "mmHg"}
